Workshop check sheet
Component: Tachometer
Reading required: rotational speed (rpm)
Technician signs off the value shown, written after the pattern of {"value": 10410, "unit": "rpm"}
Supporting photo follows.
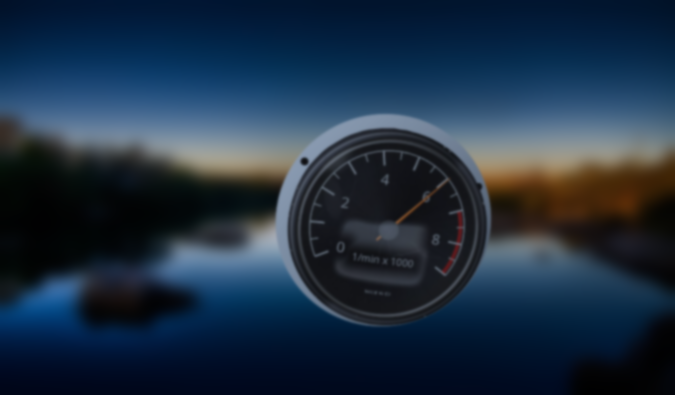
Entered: {"value": 6000, "unit": "rpm"}
